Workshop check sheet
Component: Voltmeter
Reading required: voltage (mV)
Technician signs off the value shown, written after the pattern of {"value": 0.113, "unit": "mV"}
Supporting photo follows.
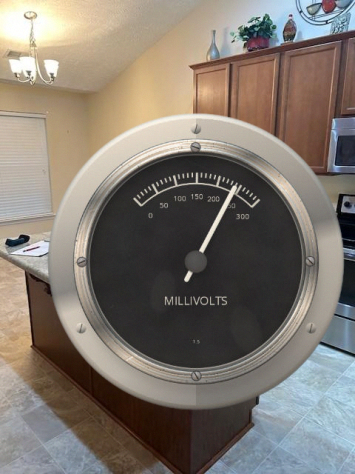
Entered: {"value": 240, "unit": "mV"}
